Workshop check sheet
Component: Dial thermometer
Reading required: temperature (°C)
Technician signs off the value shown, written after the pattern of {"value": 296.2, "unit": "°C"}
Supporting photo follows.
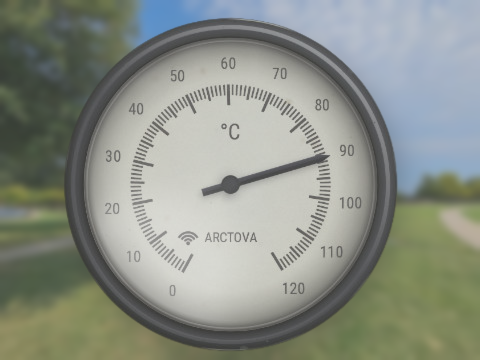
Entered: {"value": 90, "unit": "°C"}
